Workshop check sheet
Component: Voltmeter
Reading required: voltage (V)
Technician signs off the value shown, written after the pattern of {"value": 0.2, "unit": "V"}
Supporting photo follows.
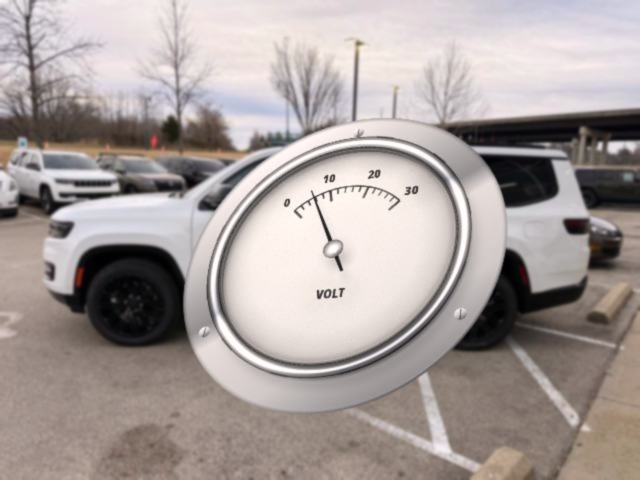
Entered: {"value": 6, "unit": "V"}
